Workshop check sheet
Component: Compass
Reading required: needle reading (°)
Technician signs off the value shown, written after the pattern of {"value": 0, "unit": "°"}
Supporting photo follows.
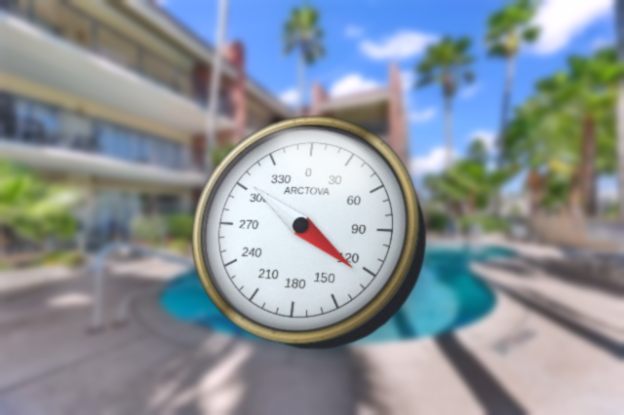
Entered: {"value": 125, "unit": "°"}
